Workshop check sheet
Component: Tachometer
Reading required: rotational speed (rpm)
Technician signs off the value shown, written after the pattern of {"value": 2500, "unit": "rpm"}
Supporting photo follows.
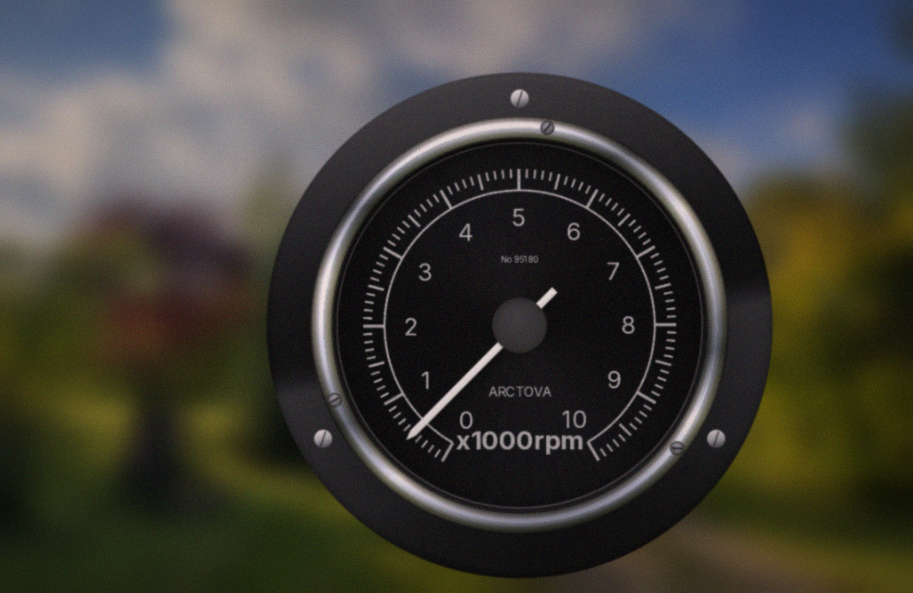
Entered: {"value": 500, "unit": "rpm"}
